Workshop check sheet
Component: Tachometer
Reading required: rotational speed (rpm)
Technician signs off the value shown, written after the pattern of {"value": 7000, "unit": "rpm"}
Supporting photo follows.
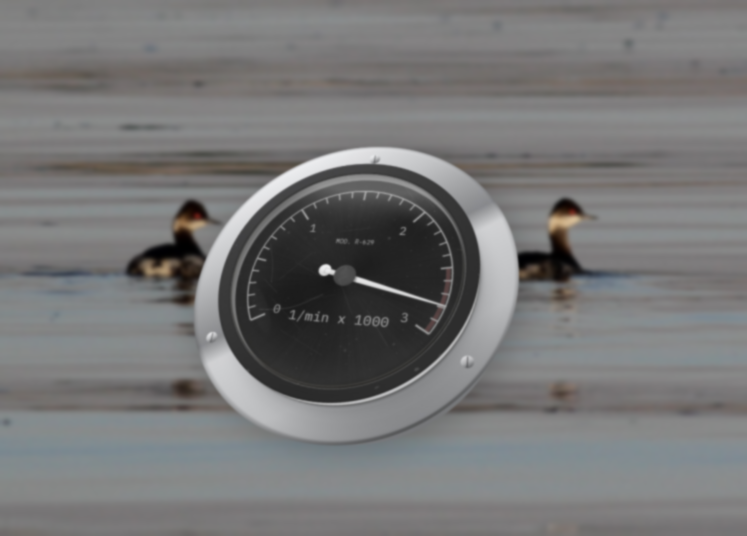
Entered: {"value": 2800, "unit": "rpm"}
